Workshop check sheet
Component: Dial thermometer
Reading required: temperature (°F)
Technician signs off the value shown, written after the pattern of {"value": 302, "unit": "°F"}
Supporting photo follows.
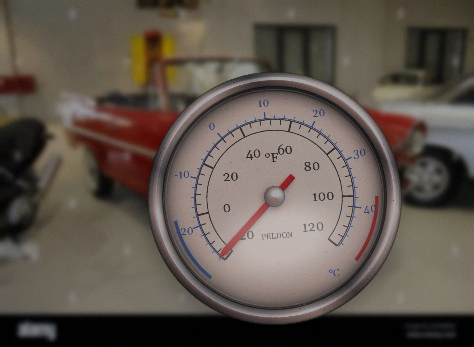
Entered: {"value": -18, "unit": "°F"}
